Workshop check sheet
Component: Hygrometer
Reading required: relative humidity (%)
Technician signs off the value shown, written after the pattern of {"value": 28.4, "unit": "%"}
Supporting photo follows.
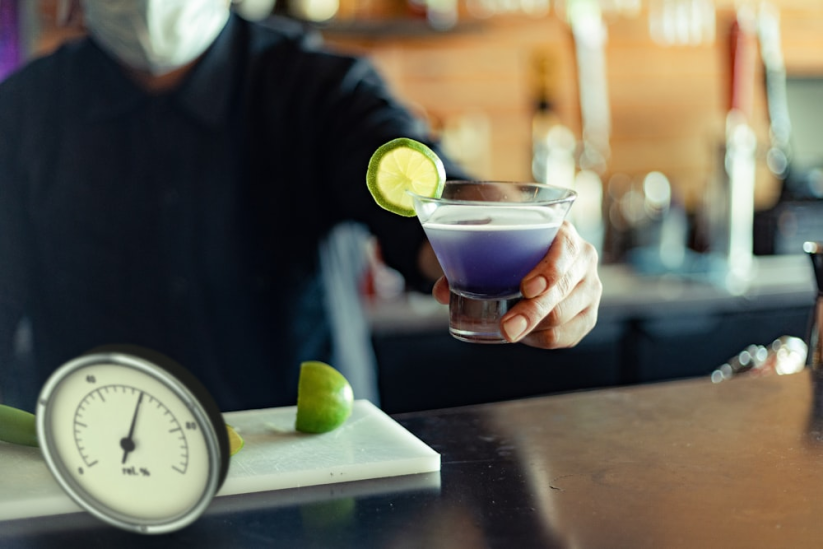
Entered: {"value": 60, "unit": "%"}
